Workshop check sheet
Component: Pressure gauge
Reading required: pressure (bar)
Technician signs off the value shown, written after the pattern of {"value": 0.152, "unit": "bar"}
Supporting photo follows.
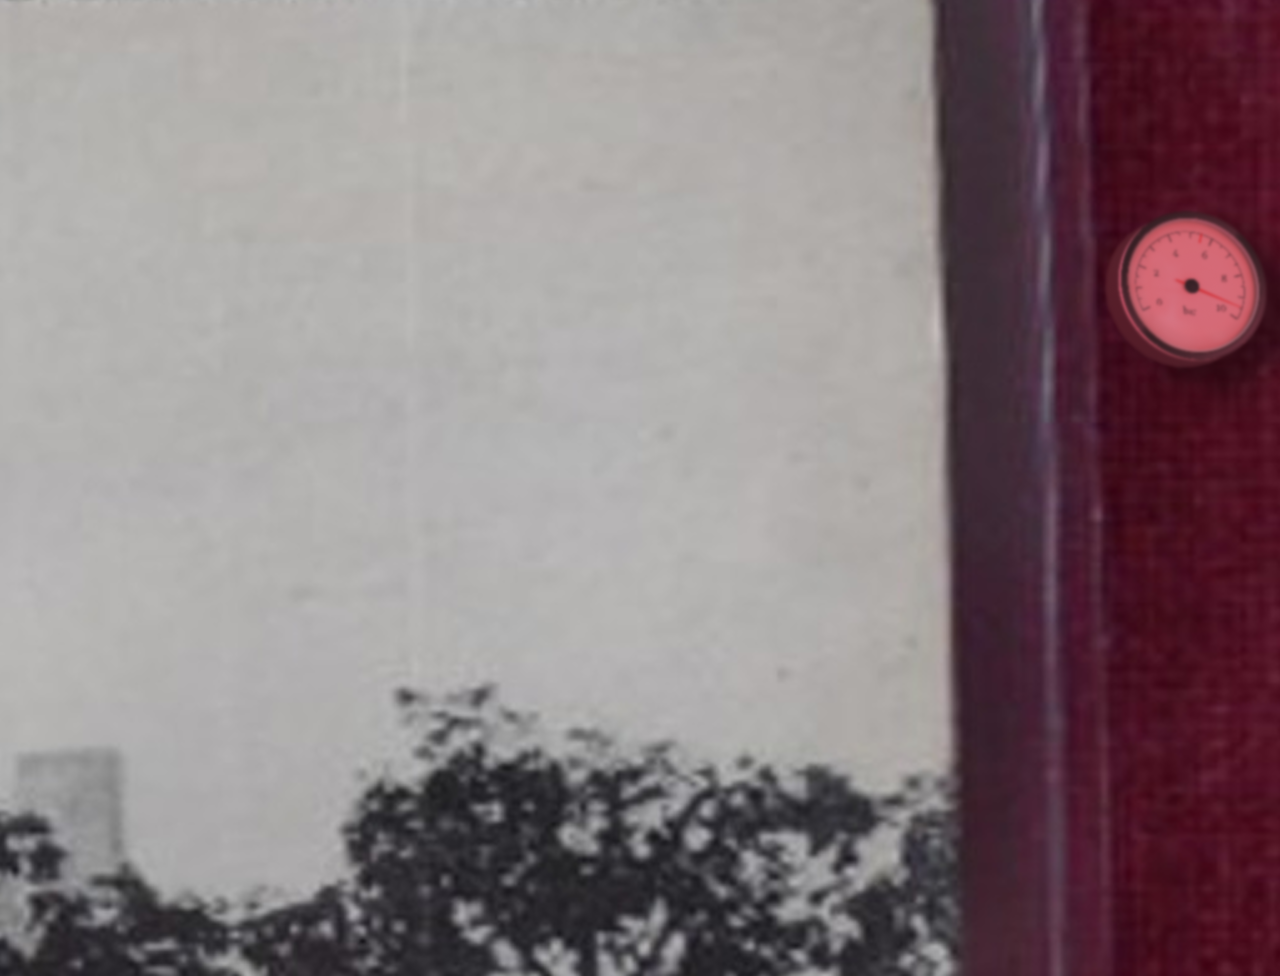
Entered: {"value": 9.5, "unit": "bar"}
